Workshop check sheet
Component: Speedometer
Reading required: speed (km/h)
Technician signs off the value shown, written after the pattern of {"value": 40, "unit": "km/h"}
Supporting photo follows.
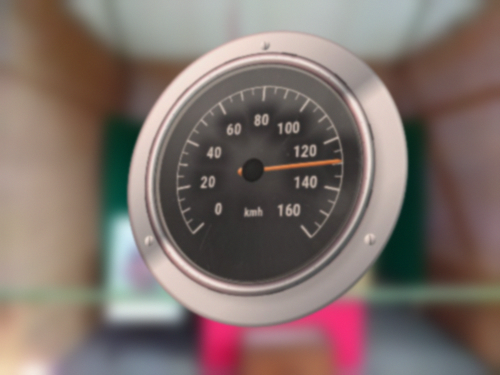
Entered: {"value": 130, "unit": "km/h"}
